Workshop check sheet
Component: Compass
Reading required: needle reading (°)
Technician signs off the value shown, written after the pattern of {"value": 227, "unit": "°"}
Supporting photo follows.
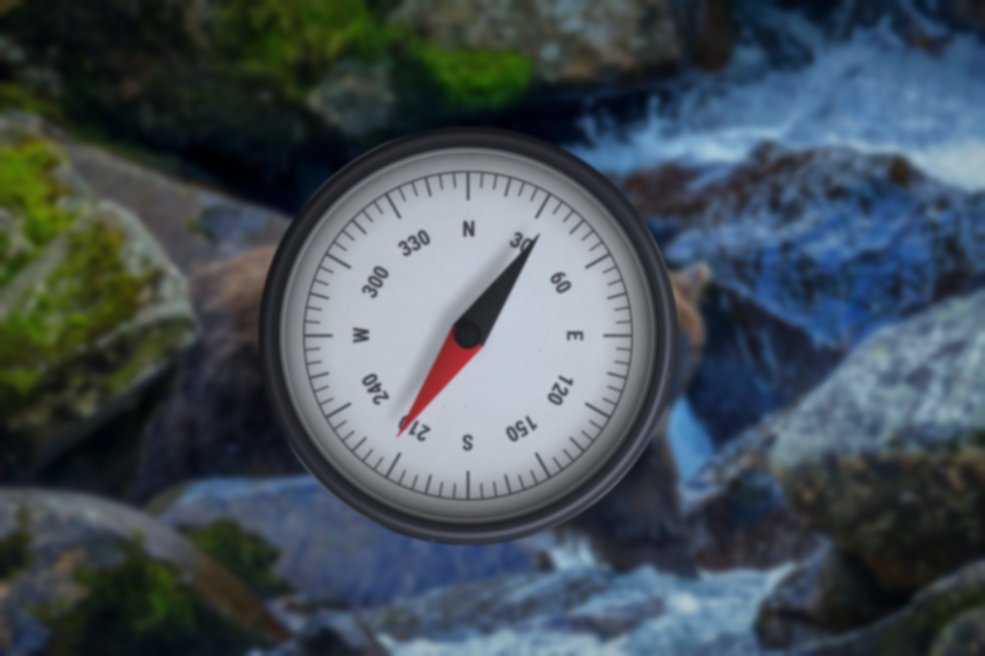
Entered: {"value": 215, "unit": "°"}
